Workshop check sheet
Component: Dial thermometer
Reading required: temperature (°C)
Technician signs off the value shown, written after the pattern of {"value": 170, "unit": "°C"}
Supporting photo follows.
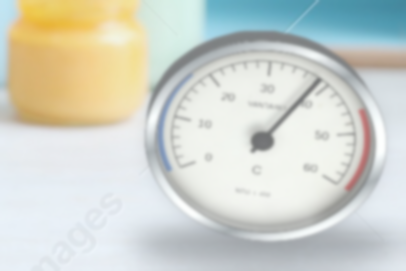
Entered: {"value": 38, "unit": "°C"}
